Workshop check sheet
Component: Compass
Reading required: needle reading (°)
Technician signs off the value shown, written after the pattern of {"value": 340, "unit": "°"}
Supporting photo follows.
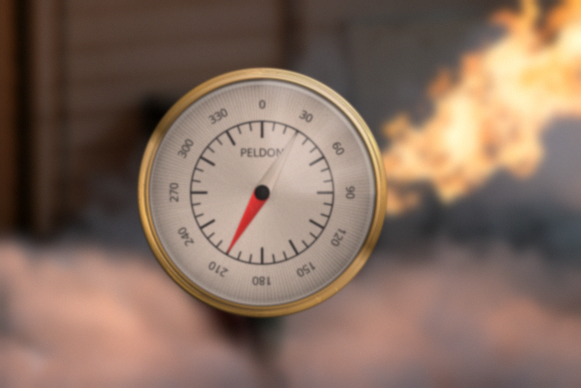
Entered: {"value": 210, "unit": "°"}
